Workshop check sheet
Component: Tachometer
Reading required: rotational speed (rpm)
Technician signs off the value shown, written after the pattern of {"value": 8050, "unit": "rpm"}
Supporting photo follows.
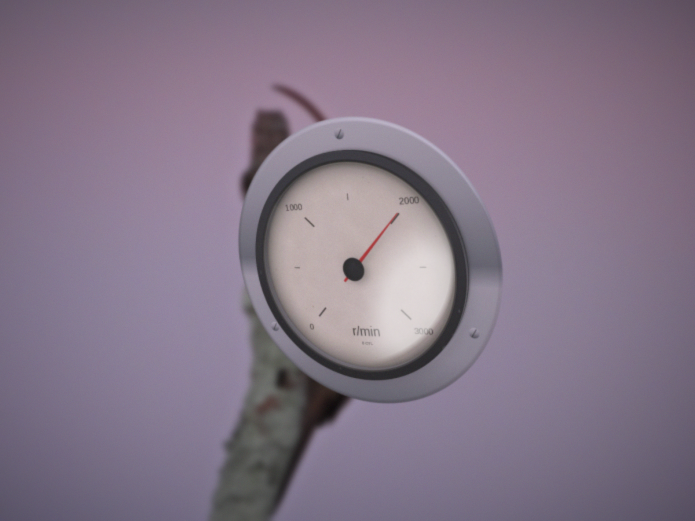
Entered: {"value": 2000, "unit": "rpm"}
